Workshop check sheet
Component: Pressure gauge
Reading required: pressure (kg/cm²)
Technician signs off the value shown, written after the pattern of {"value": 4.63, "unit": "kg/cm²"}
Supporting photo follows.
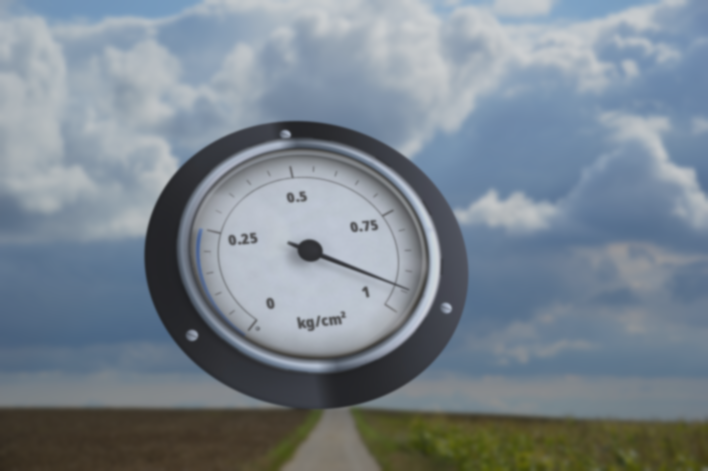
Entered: {"value": 0.95, "unit": "kg/cm²"}
